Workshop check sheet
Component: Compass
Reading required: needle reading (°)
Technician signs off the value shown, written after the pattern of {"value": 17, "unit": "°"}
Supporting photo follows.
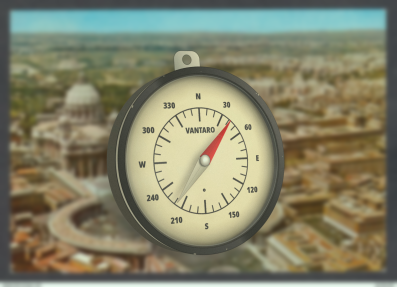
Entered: {"value": 40, "unit": "°"}
